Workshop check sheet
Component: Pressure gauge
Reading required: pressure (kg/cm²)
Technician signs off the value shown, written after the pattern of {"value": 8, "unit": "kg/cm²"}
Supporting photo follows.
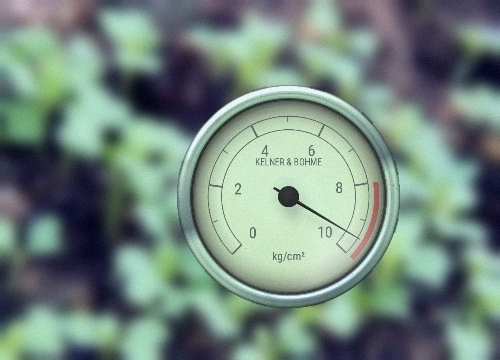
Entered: {"value": 9.5, "unit": "kg/cm²"}
